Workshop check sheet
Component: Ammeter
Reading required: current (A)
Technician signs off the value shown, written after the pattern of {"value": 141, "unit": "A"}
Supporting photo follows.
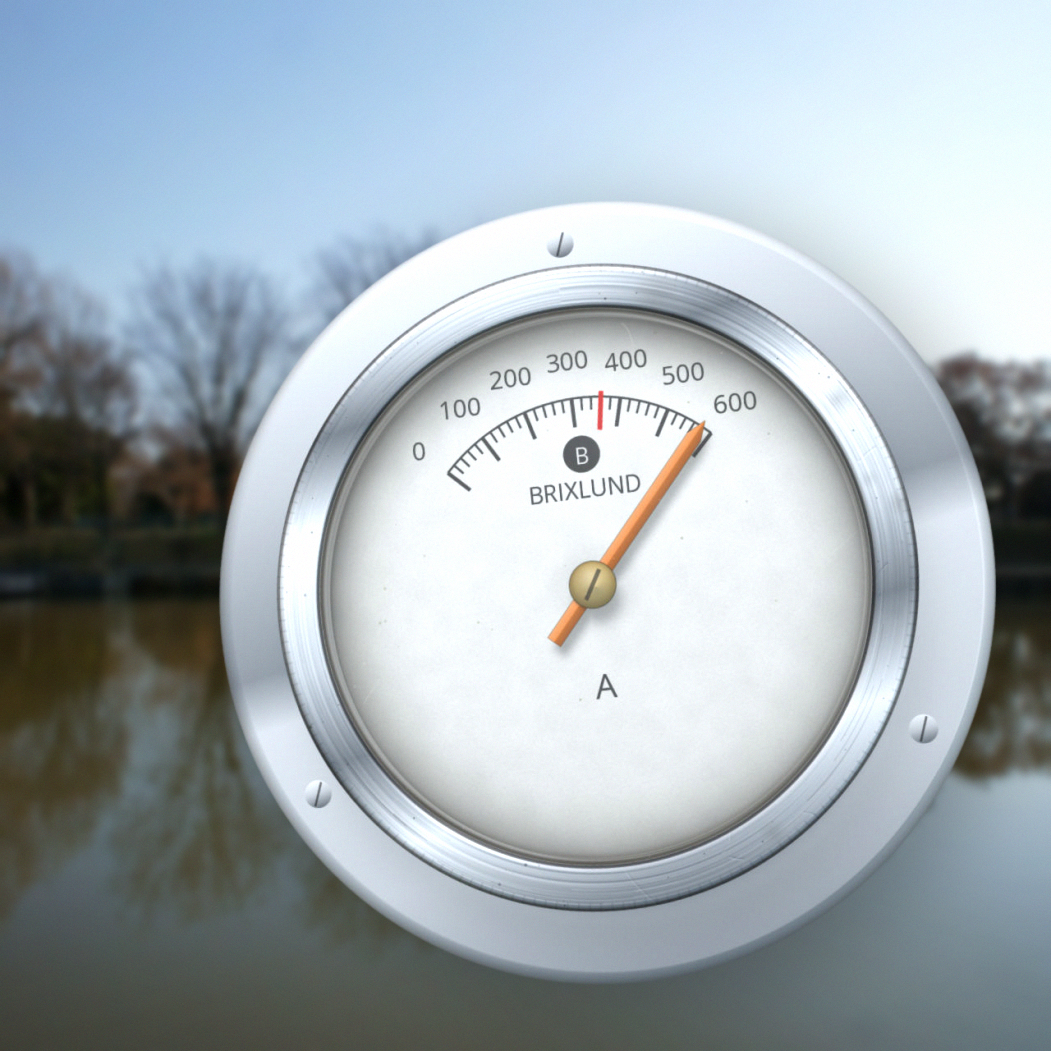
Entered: {"value": 580, "unit": "A"}
